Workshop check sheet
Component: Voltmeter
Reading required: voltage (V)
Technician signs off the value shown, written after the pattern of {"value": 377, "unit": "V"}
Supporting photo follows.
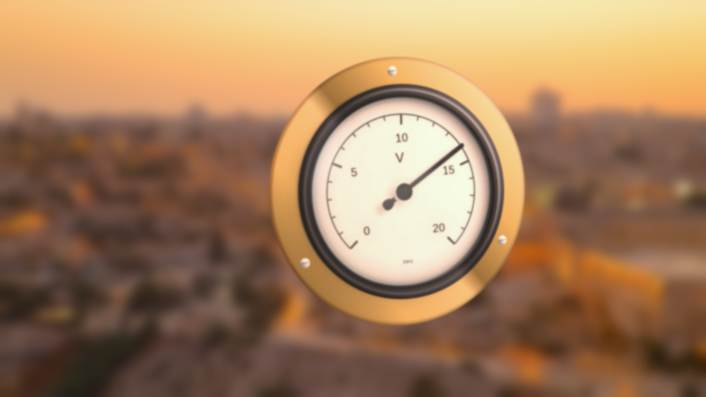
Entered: {"value": 14, "unit": "V"}
